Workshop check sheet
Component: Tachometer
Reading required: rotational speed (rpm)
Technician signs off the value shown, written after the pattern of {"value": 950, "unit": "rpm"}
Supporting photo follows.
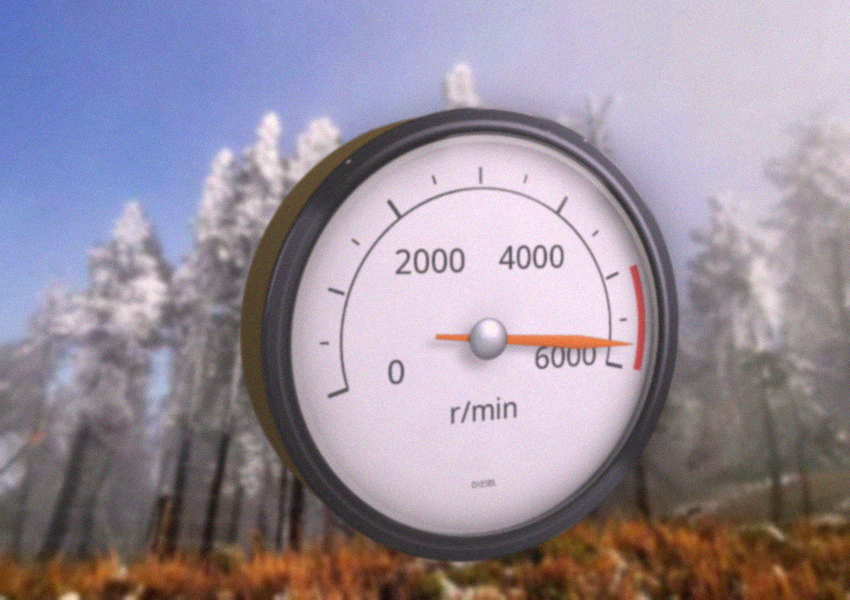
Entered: {"value": 5750, "unit": "rpm"}
